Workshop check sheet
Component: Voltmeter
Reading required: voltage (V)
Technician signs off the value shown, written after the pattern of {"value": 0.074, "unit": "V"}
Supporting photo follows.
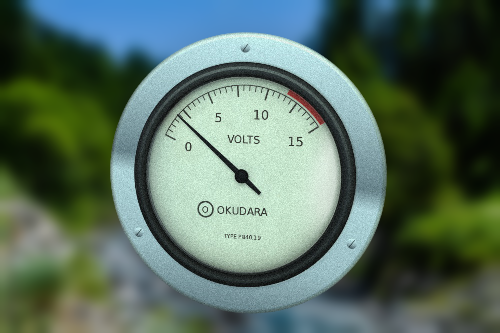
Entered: {"value": 2, "unit": "V"}
